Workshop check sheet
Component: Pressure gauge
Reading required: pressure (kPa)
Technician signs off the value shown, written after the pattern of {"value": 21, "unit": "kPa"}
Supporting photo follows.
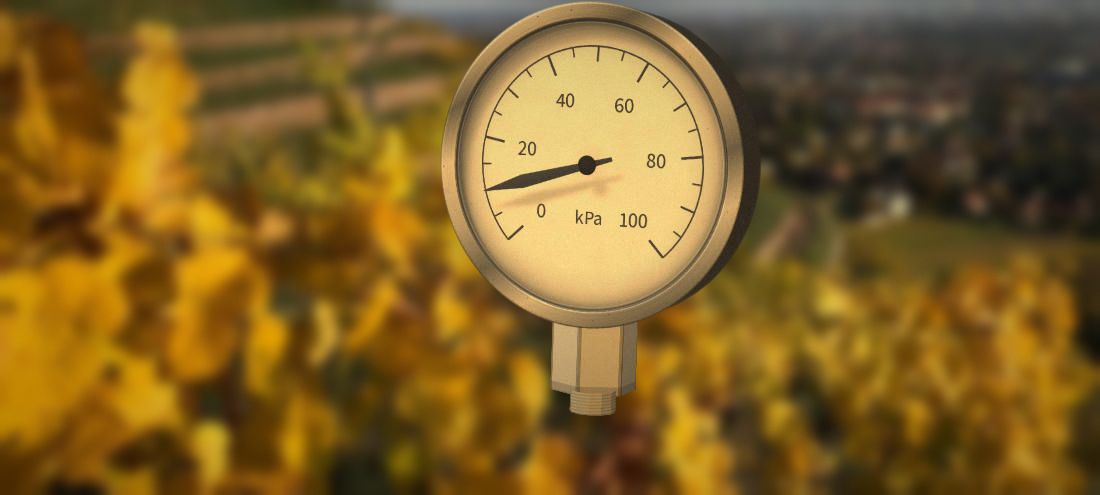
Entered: {"value": 10, "unit": "kPa"}
